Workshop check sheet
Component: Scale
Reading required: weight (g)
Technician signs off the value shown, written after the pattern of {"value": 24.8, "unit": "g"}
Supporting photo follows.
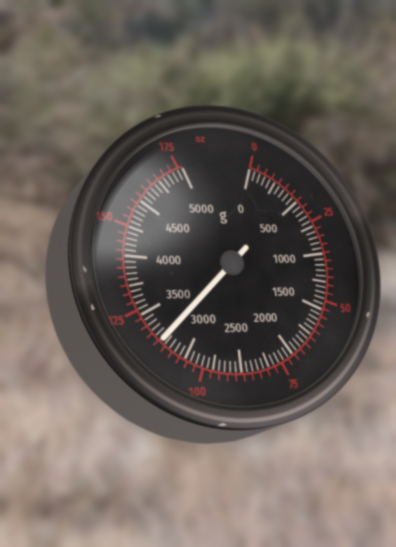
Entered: {"value": 3250, "unit": "g"}
